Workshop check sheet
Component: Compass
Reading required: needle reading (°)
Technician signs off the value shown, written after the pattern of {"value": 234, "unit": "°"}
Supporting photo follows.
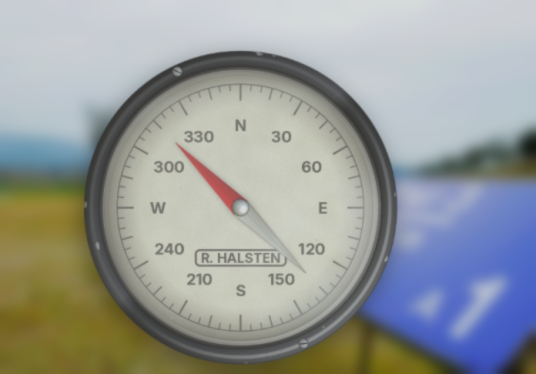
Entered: {"value": 315, "unit": "°"}
